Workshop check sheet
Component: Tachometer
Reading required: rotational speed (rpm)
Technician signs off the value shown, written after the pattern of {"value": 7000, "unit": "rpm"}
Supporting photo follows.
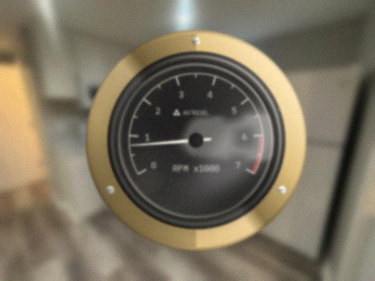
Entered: {"value": 750, "unit": "rpm"}
